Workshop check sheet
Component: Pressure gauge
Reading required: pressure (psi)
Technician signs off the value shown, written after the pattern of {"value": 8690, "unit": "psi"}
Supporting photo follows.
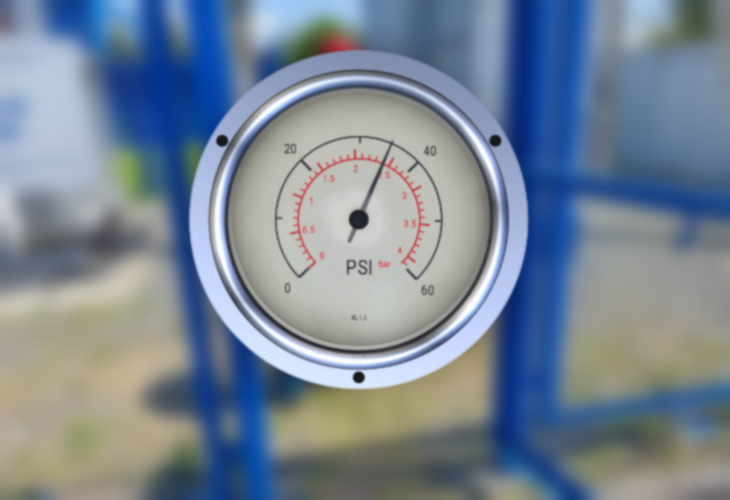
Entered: {"value": 35, "unit": "psi"}
